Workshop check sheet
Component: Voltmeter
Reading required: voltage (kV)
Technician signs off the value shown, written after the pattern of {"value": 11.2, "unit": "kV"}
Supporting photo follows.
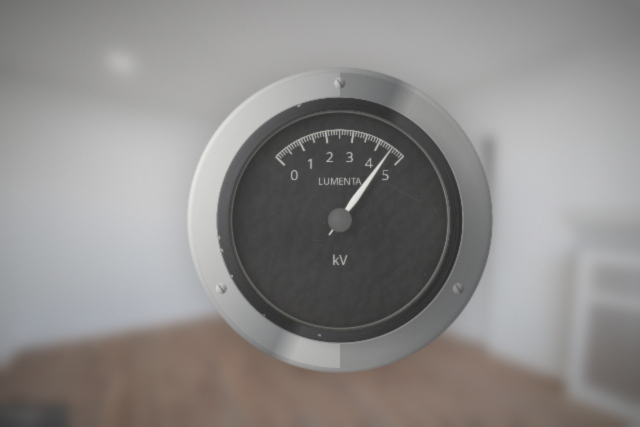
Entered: {"value": 4.5, "unit": "kV"}
